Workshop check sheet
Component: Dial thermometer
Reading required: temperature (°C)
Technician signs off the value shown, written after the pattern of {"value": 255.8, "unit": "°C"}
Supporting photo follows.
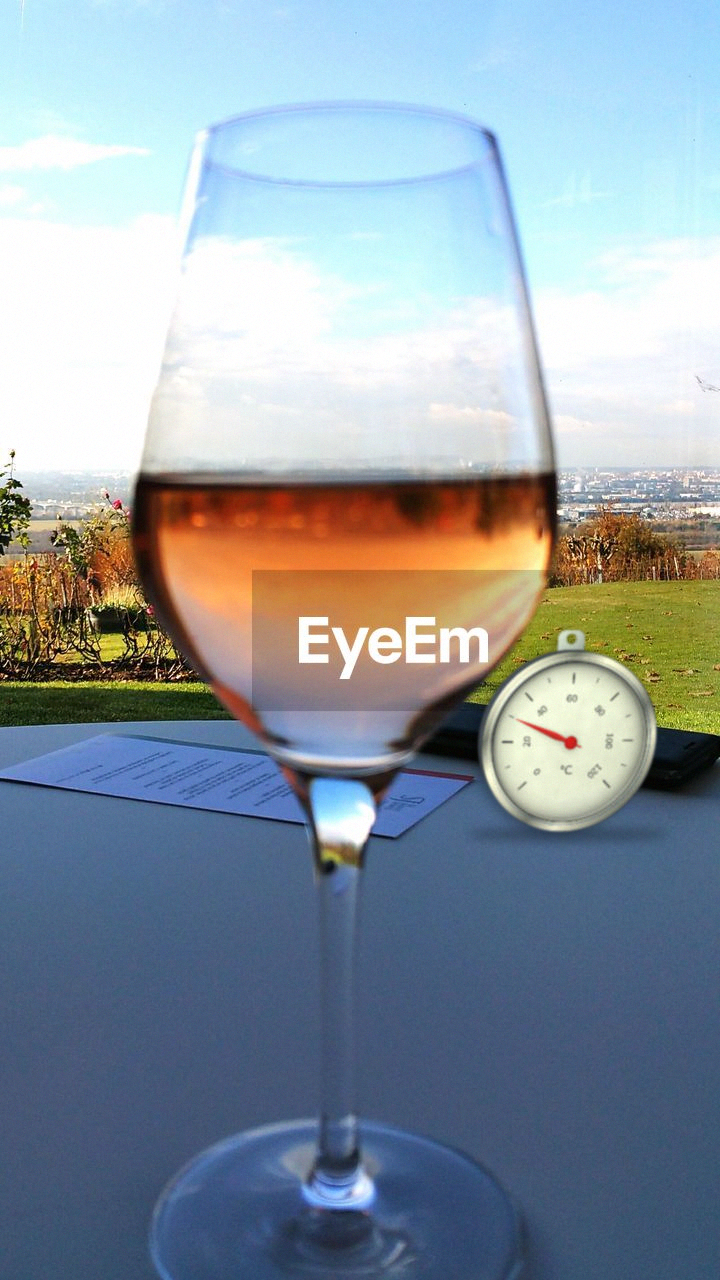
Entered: {"value": 30, "unit": "°C"}
